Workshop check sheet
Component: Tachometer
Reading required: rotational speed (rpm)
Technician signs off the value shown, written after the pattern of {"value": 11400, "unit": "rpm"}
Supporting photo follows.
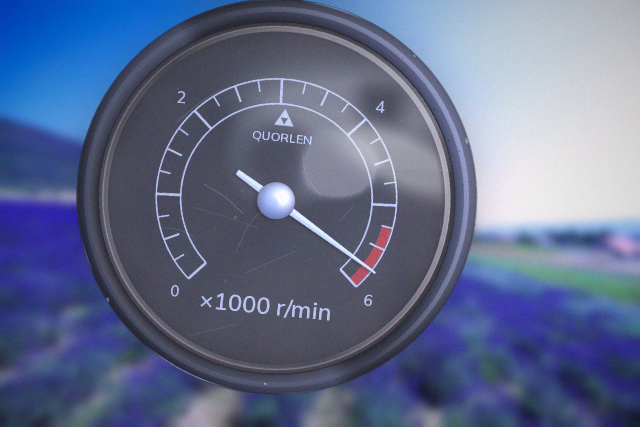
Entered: {"value": 5750, "unit": "rpm"}
